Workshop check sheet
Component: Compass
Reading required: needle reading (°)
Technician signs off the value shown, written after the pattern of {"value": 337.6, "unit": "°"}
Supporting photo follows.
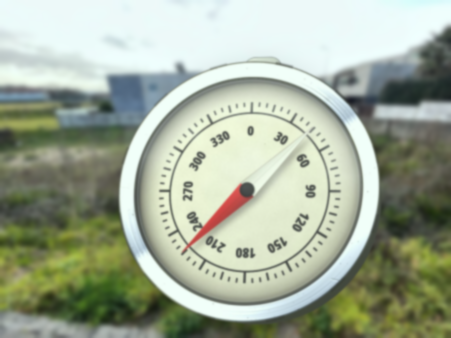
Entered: {"value": 225, "unit": "°"}
